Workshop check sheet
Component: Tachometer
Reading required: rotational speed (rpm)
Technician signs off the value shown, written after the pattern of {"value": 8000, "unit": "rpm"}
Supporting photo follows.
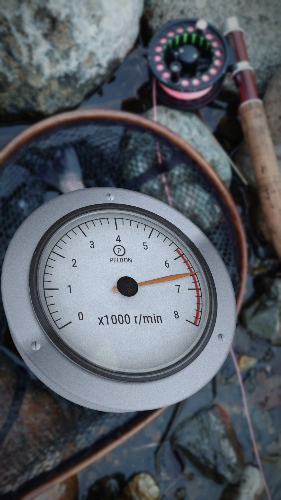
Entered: {"value": 6600, "unit": "rpm"}
